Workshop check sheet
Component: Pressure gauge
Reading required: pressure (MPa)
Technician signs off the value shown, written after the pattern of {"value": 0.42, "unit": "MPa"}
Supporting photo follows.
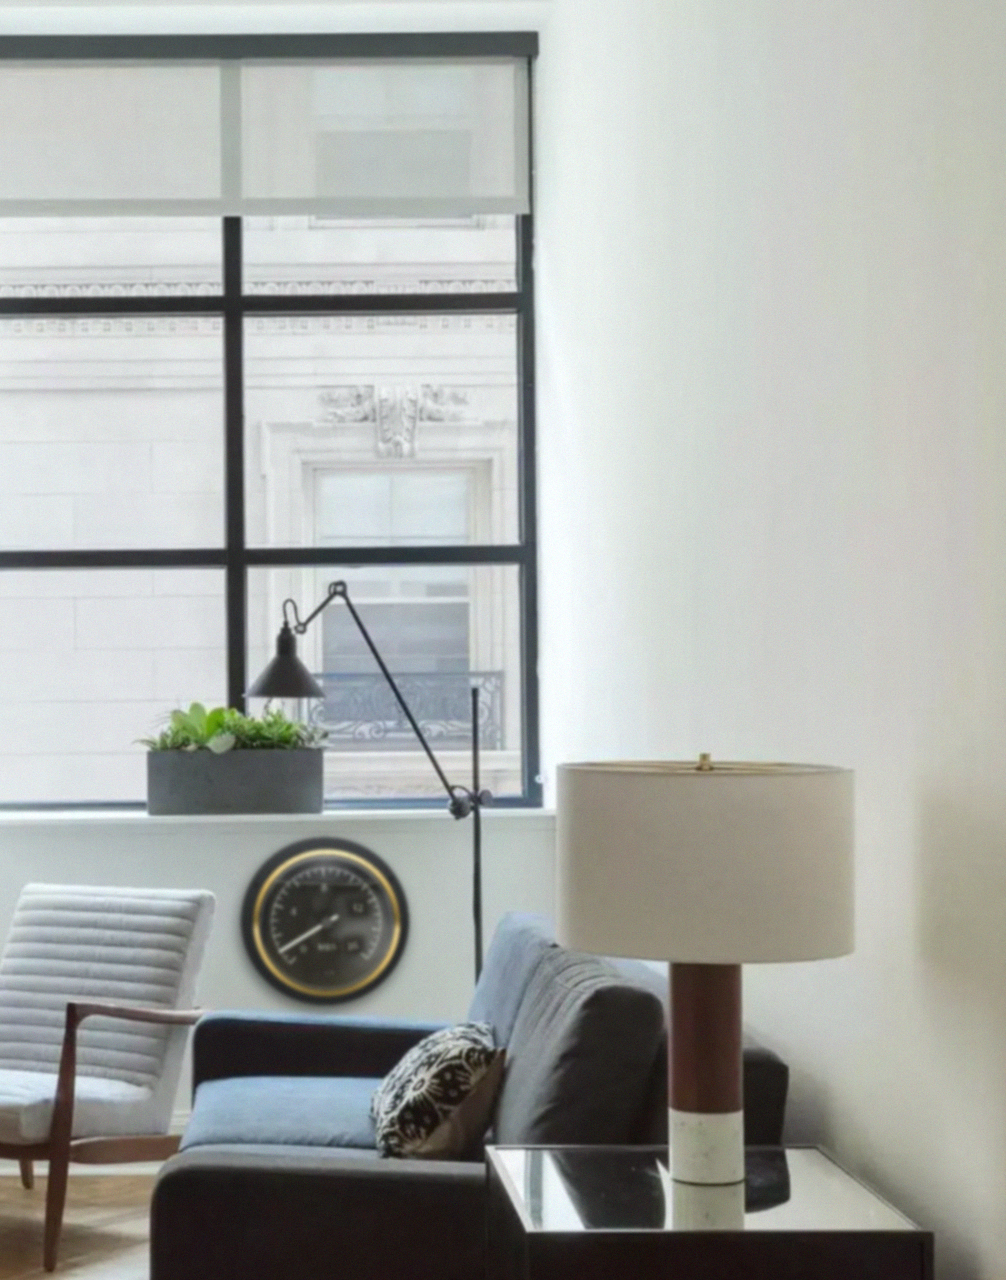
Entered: {"value": 1, "unit": "MPa"}
